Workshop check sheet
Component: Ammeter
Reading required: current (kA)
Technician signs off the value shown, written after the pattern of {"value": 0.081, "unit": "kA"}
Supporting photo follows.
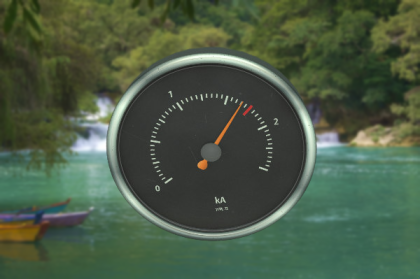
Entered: {"value": 1.65, "unit": "kA"}
